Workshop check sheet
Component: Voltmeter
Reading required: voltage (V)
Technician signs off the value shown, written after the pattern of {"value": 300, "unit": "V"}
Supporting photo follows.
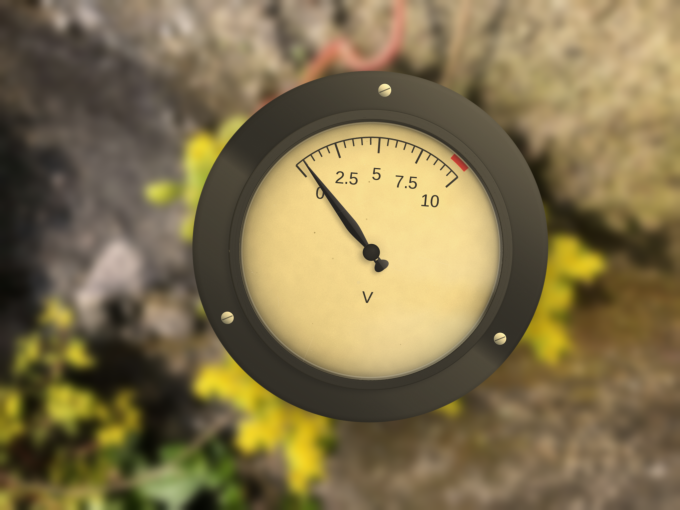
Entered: {"value": 0.5, "unit": "V"}
